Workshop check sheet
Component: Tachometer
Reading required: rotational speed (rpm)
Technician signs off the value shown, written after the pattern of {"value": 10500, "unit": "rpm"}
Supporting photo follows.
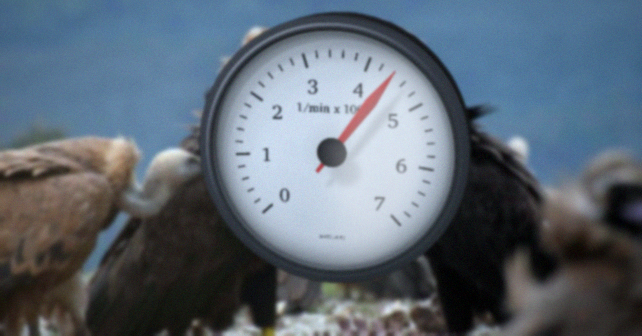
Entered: {"value": 4400, "unit": "rpm"}
